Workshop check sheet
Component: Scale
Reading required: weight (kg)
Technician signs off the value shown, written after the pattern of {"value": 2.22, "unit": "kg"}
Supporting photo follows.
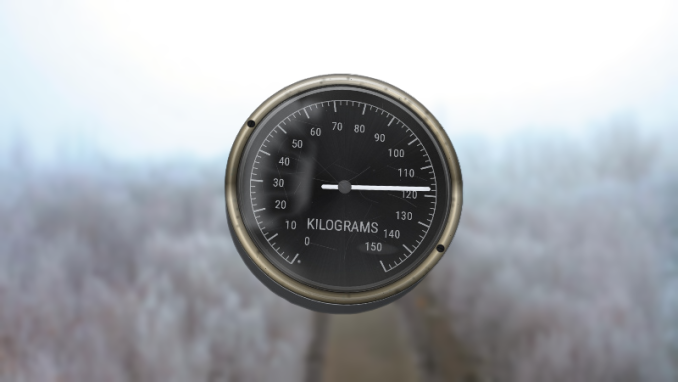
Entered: {"value": 118, "unit": "kg"}
